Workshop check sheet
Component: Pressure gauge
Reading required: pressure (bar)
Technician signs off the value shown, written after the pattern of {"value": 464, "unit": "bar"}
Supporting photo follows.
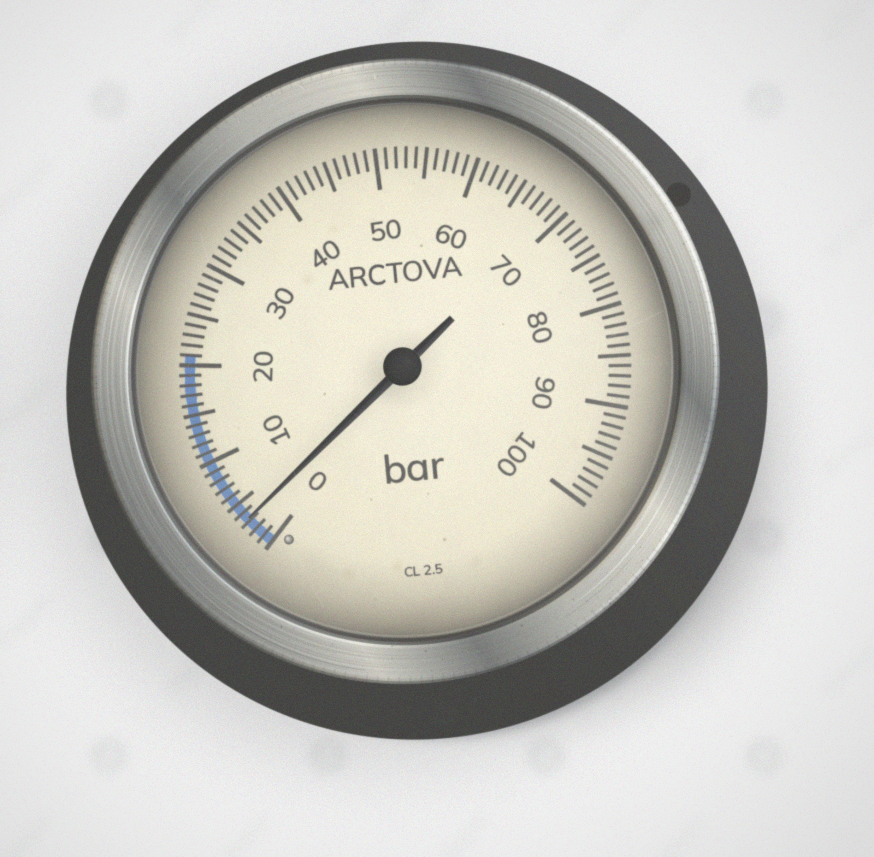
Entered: {"value": 3, "unit": "bar"}
